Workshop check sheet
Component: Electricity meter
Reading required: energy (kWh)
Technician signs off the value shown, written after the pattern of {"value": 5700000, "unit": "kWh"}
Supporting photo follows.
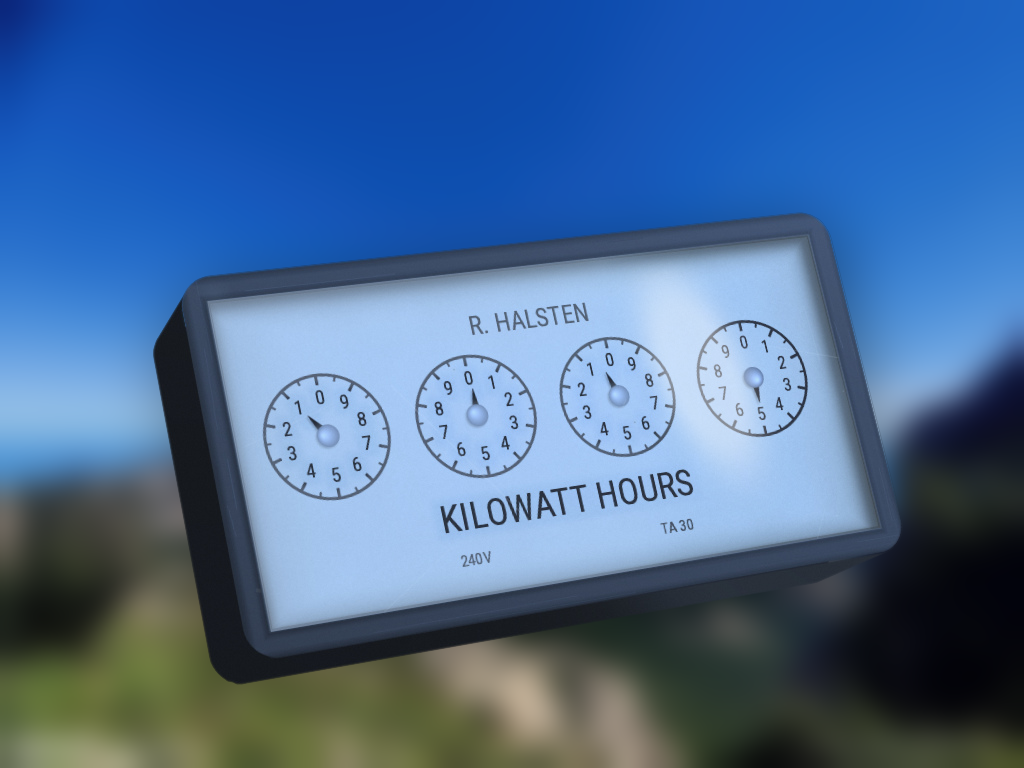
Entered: {"value": 1005, "unit": "kWh"}
